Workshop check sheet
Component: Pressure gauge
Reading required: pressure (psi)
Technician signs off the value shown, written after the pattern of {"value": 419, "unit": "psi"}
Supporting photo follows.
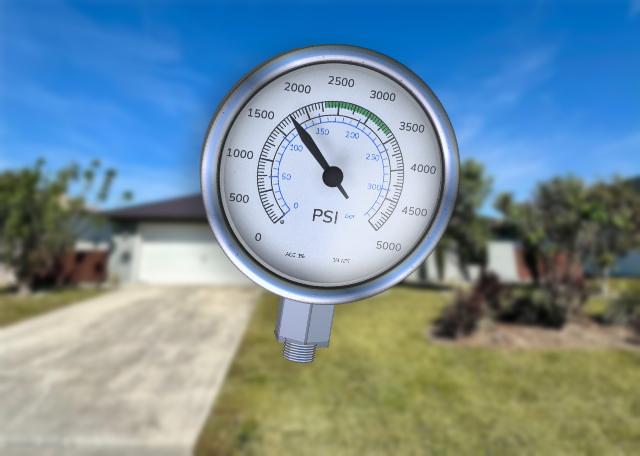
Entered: {"value": 1750, "unit": "psi"}
